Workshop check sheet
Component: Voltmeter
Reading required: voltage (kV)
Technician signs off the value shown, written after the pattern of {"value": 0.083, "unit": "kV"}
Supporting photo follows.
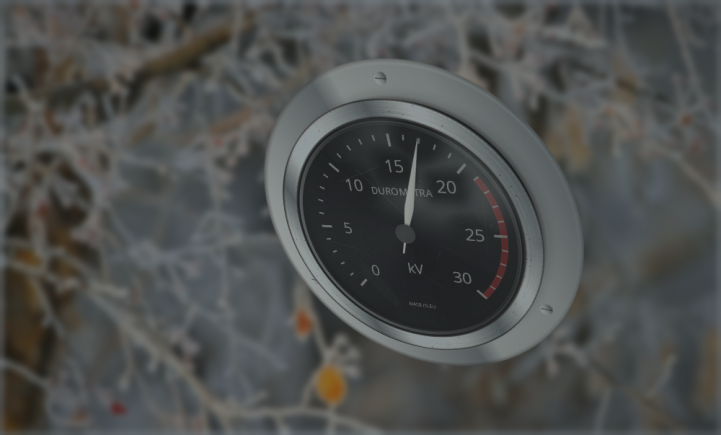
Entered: {"value": 17, "unit": "kV"}
